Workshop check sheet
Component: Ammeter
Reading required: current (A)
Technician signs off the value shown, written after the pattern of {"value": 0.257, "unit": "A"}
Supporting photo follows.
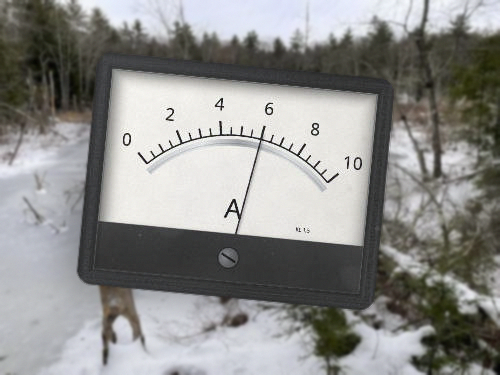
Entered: {"value": 6, "unit": "A"}
